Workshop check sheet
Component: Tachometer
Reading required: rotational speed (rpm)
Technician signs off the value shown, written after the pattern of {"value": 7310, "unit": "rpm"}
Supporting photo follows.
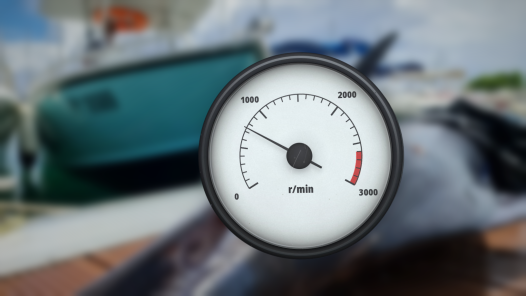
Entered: {"value": 750, "unit": "rpm"}
